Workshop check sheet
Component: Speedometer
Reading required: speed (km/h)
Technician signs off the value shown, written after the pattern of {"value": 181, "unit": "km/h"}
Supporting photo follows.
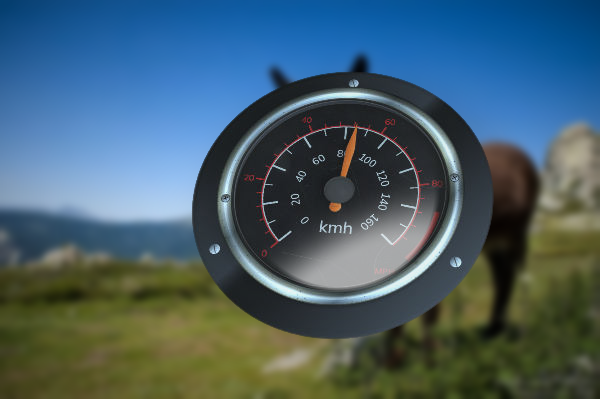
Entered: {"value": 85, "unit": "km/h"}
